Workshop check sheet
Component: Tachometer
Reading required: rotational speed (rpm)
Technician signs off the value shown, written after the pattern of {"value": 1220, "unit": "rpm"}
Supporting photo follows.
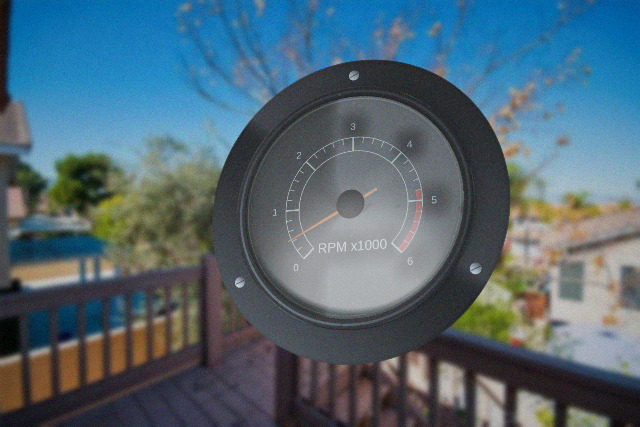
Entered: {"value": 400, "unit": "rpm"}
